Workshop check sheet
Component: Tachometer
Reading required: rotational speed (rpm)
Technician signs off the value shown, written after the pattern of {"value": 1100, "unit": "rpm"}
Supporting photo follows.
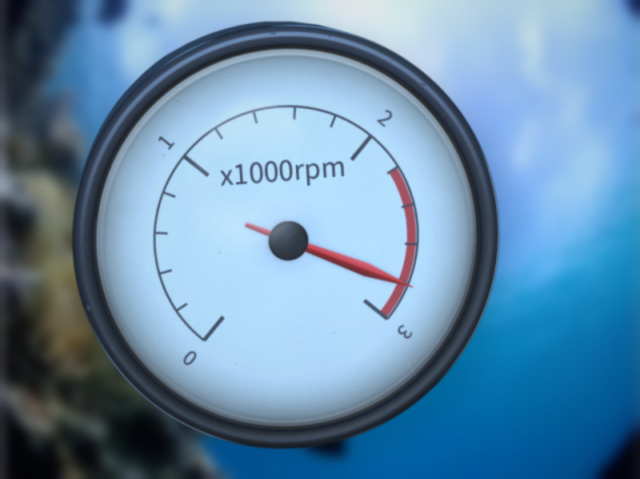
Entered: {"value": 2800, "unit": "rpm"}
